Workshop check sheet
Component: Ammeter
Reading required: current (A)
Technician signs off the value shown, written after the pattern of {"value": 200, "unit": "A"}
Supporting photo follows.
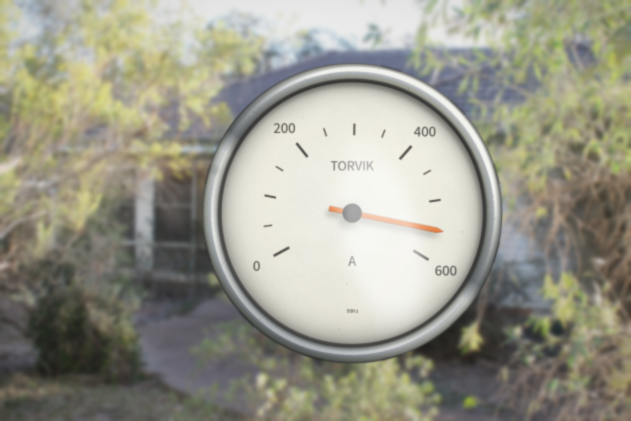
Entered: {"value": 550, "unit": "A"}
